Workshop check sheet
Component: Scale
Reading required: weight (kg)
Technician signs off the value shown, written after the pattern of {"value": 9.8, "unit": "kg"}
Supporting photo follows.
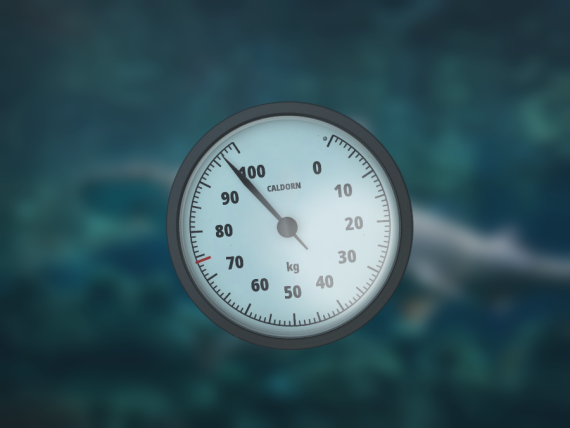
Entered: {"value": 97, "unit": "kg"}
